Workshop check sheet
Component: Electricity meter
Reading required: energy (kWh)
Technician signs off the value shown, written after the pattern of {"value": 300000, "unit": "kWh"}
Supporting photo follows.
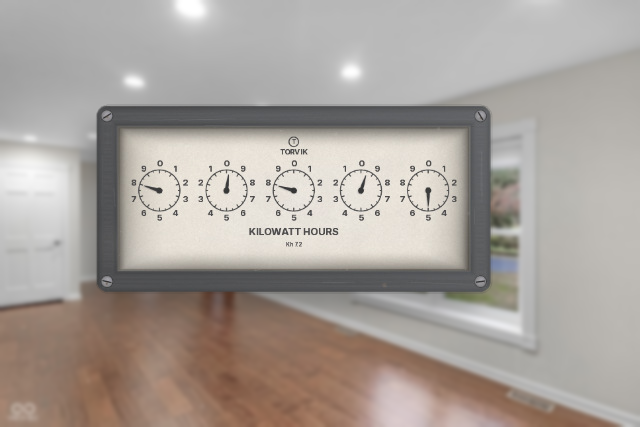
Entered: {"value": 79795, "unit": "kWh"}
